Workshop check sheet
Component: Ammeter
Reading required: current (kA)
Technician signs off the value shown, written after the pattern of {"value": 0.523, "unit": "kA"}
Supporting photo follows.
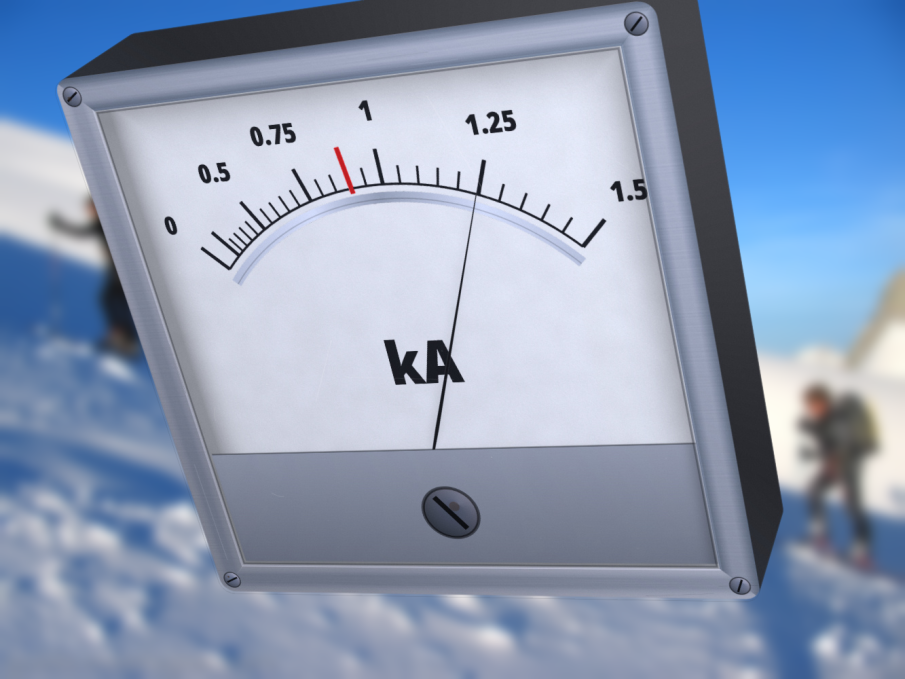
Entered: {"value": 1.25, "unit": "kA"}
